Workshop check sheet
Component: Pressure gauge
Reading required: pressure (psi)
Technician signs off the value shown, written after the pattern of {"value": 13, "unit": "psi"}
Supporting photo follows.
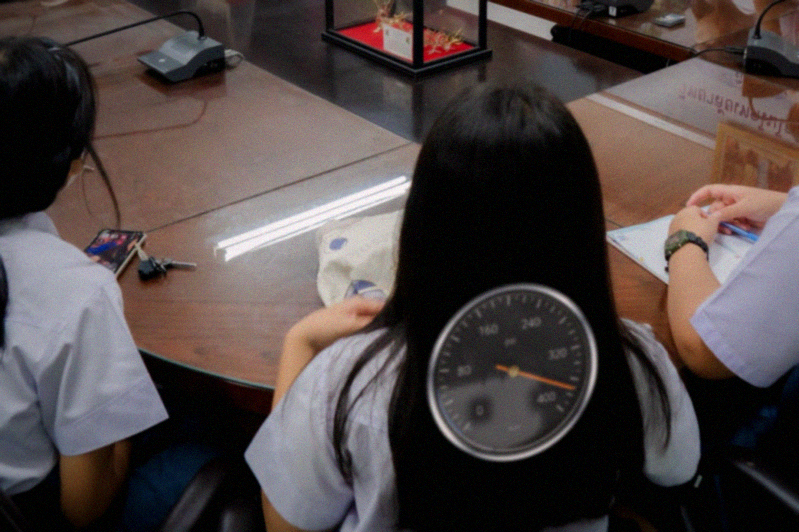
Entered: {"value": 370, "unit": "psi"}
